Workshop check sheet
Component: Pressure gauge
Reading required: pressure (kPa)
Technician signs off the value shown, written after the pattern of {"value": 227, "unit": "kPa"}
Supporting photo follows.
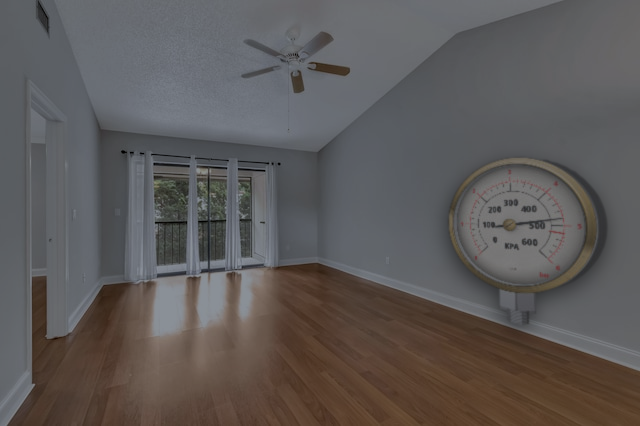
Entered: {"value": 480, "unit": "kPa"}
